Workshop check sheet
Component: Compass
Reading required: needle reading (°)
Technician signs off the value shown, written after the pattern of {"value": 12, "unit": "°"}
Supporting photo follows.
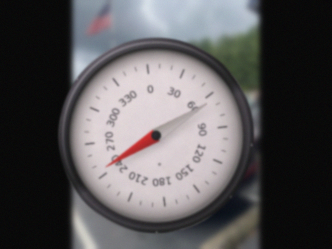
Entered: {"value": 245, "unit": "°"}
